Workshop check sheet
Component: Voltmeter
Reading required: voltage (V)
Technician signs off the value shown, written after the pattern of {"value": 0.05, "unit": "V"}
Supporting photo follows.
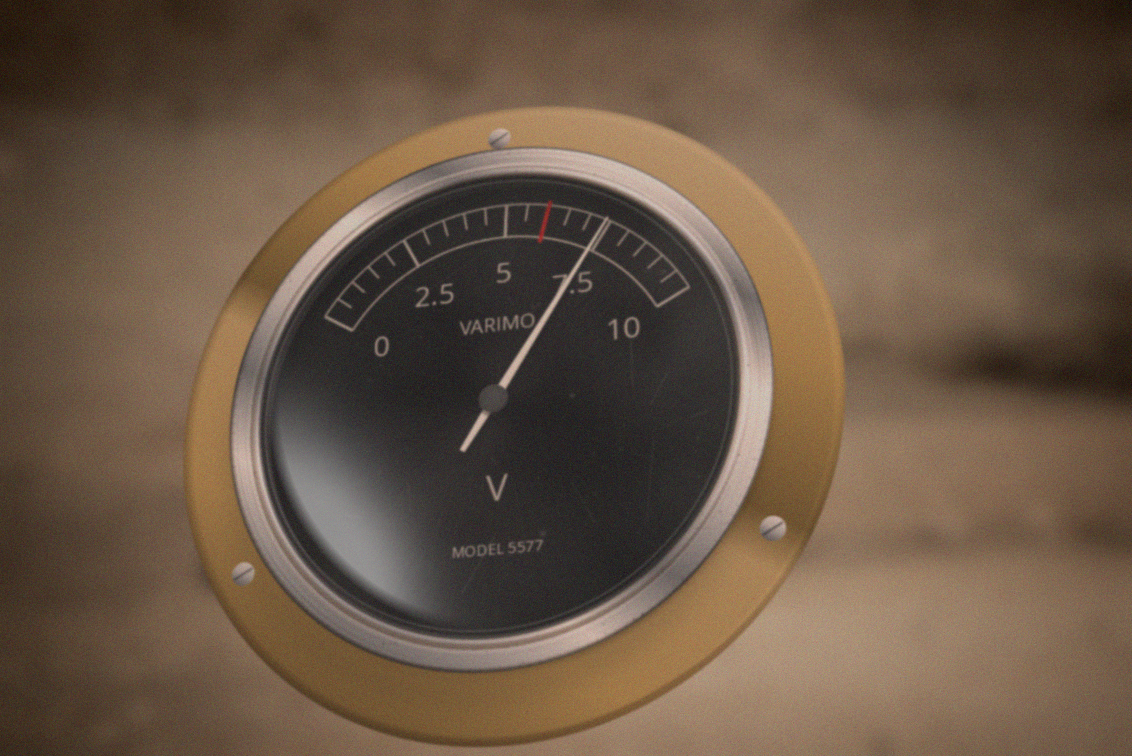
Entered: {"value": 7.5, "unit": "V"}
